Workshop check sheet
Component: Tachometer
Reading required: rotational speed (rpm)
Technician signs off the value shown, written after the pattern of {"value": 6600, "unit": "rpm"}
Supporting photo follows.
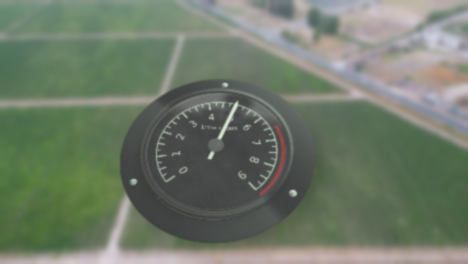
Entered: {"value": 5000, "unit": "rpm"}
